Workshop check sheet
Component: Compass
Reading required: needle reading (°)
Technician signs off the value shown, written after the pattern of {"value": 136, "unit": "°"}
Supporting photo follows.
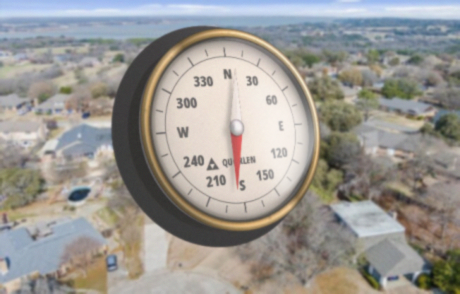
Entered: {"value": 187.5, "unit": "°"}
